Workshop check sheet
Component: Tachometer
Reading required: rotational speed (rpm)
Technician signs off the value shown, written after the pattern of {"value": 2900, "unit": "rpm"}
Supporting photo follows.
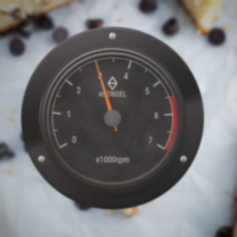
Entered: {"value": 3000, "unit": "rpm"}
